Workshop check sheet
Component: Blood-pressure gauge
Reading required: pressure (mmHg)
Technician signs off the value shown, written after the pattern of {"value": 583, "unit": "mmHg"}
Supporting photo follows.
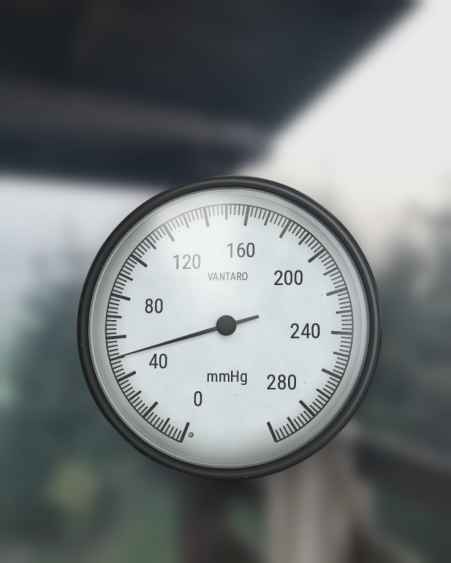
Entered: {"value": 50, "unit": "mmHg"}
